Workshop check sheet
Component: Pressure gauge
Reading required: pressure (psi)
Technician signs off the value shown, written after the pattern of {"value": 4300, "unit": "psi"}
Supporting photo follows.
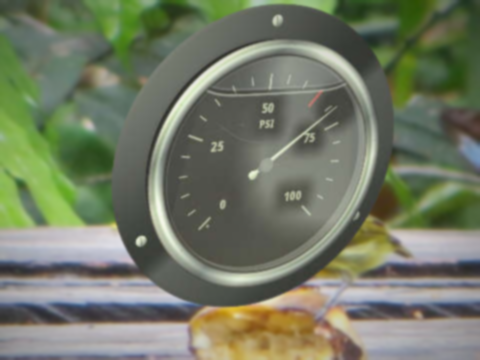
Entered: {"value": 70, "unit": "psi"}
